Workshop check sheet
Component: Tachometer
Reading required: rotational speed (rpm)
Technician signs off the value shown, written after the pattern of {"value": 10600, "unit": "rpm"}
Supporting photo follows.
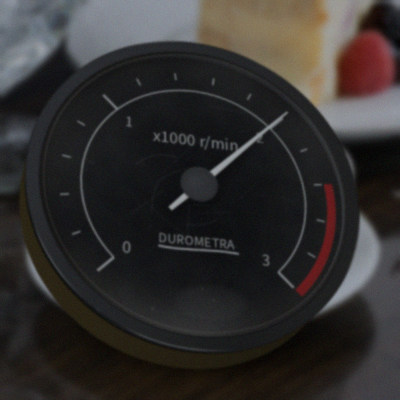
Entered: {"value": 2000, "unit": "rpm"}
